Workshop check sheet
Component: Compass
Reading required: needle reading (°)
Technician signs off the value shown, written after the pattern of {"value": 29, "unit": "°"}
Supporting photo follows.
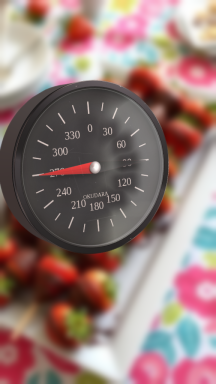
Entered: {"value": 270, "unit": "°"}
